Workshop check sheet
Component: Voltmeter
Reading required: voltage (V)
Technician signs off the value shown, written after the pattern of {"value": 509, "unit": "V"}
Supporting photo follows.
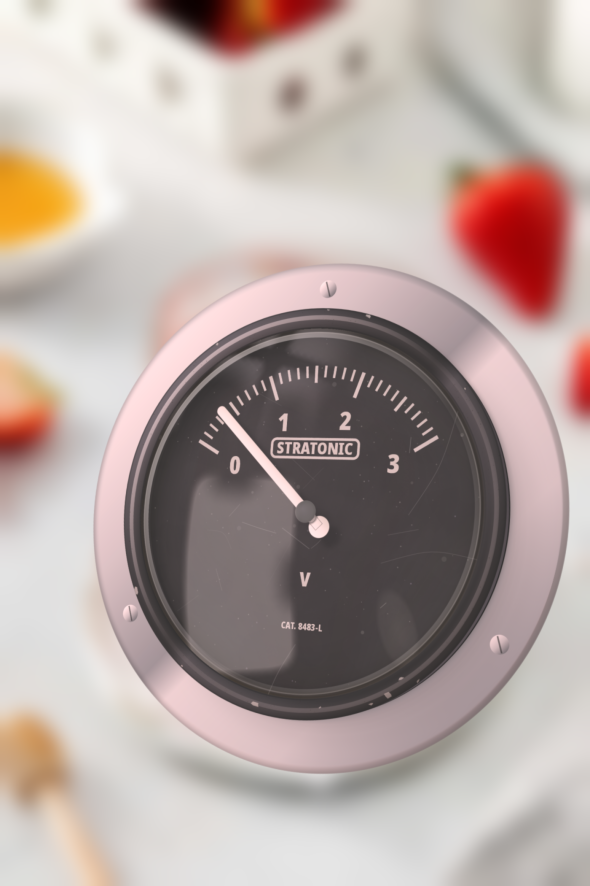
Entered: {"value": 0.4, "unit": "V"}
